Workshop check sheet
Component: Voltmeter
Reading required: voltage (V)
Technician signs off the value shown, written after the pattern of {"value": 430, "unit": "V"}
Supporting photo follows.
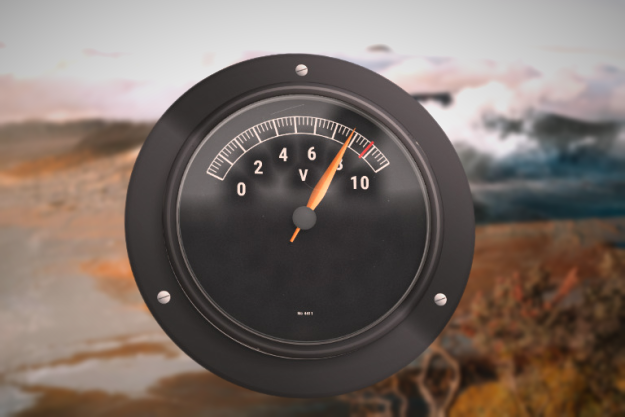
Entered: {"value": 7.8, "unit": "V"}
